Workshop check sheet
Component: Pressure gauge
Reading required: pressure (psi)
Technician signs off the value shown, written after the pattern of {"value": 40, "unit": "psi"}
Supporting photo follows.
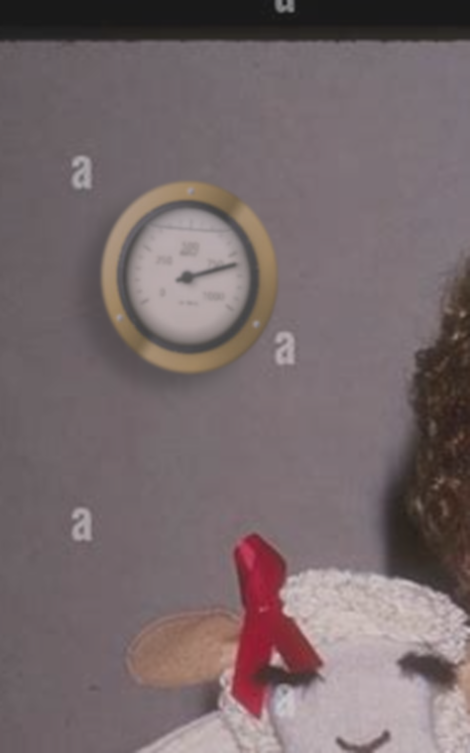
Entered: {"value": 800, "unit": "psi"}
